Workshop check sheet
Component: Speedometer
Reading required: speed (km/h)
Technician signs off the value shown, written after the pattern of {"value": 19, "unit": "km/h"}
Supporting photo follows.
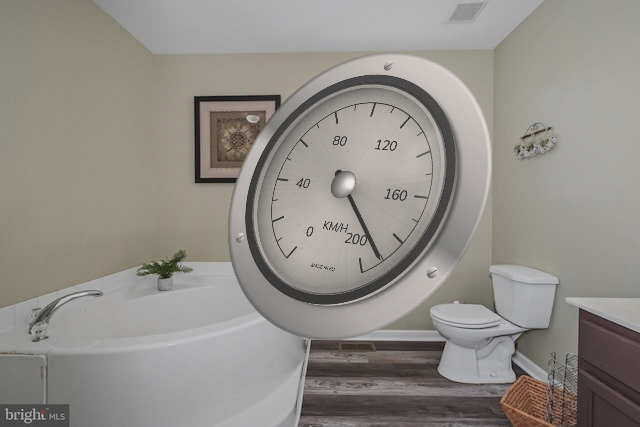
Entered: {"value": 190, "unit": "km/h"}
